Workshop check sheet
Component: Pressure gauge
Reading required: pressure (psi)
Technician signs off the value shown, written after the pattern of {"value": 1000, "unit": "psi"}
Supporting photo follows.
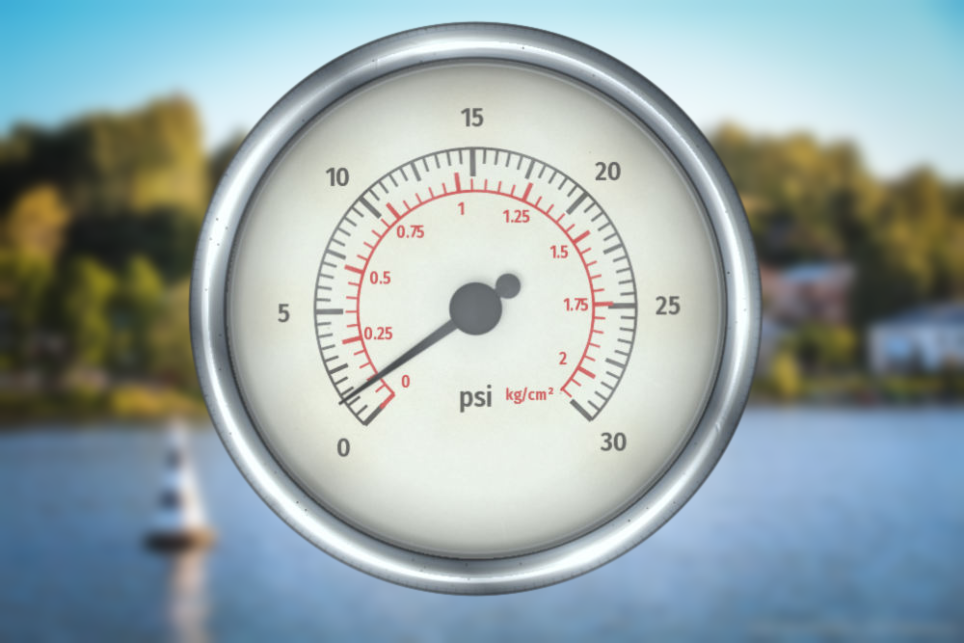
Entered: {"value": 1.25, "unit": "psi"}
